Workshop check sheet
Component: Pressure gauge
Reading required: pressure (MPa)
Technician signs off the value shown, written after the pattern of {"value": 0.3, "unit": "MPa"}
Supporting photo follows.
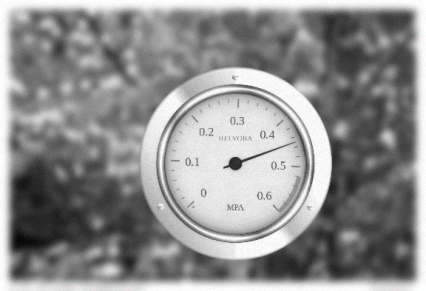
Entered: {"value": 0.45, "unit": "MPa"}
